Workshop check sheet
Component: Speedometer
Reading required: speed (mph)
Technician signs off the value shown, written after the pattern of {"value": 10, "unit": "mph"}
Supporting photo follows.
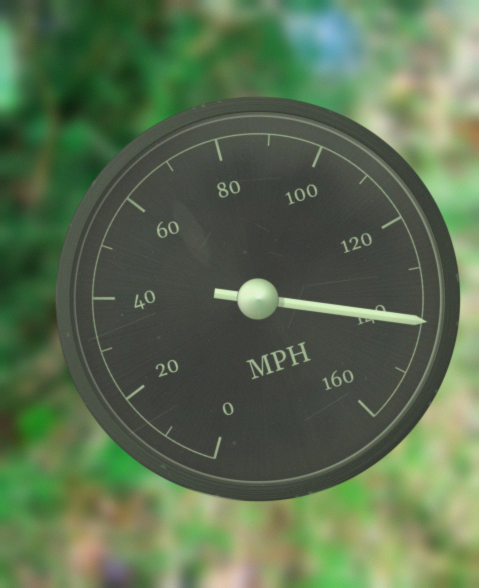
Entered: {"value": 140, "unit": "mph"}
